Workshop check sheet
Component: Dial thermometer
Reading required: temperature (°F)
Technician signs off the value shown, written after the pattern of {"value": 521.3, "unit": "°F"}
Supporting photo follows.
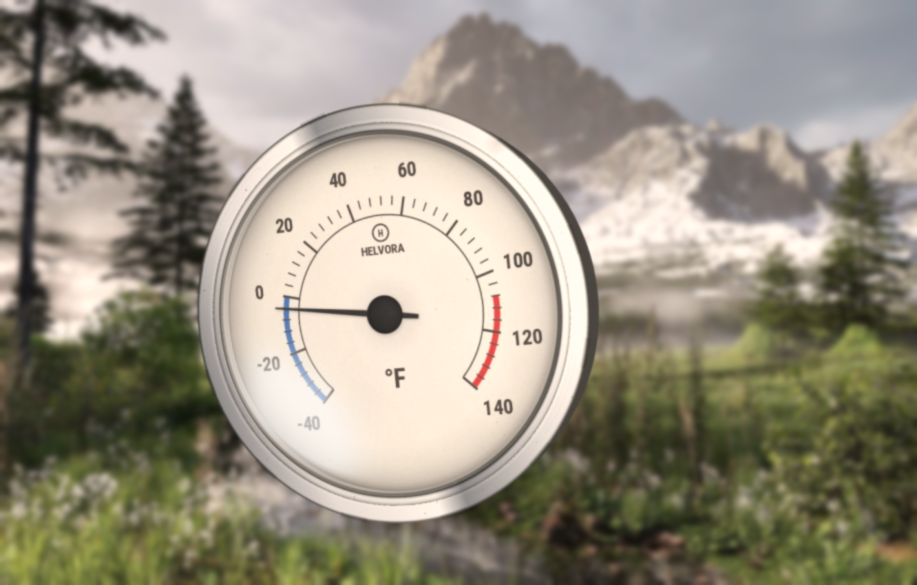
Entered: {"value": -4, "unit": "°F"}
